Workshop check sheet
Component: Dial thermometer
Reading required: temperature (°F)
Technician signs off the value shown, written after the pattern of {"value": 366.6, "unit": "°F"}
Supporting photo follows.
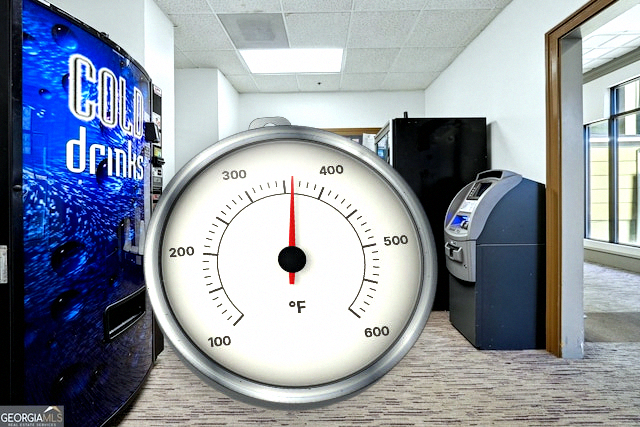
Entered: {"value": 360, "unit": "°F"}
